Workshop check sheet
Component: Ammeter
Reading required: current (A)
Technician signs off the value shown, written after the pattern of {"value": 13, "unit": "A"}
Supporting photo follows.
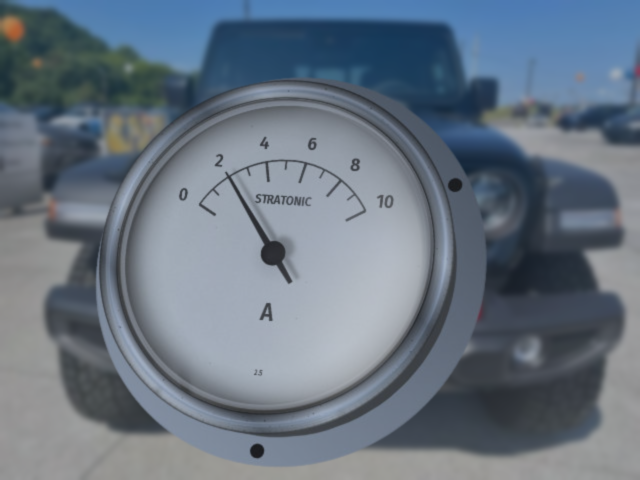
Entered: {"value": 2, "unit": "A"}
